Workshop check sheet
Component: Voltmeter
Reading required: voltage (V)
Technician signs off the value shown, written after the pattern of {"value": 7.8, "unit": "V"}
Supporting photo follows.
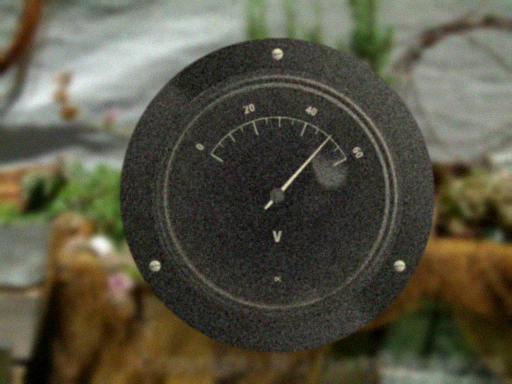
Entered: {"value": 50, "unit": "V"}
